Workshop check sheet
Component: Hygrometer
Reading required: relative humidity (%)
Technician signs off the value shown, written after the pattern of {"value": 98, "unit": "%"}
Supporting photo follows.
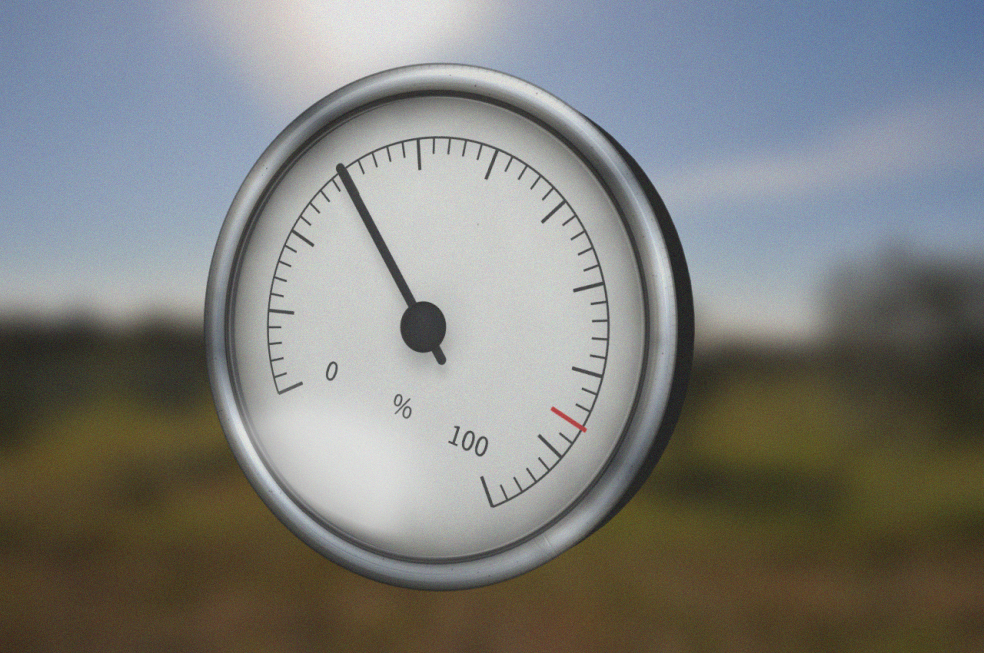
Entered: {"value": 30, "unit": "%"}
